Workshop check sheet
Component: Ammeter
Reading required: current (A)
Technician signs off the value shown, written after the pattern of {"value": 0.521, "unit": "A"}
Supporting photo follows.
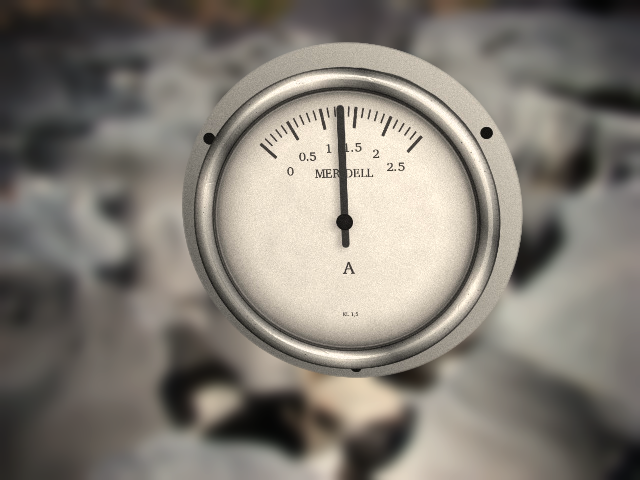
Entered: {"value": 1.3, "unit": "A"}
